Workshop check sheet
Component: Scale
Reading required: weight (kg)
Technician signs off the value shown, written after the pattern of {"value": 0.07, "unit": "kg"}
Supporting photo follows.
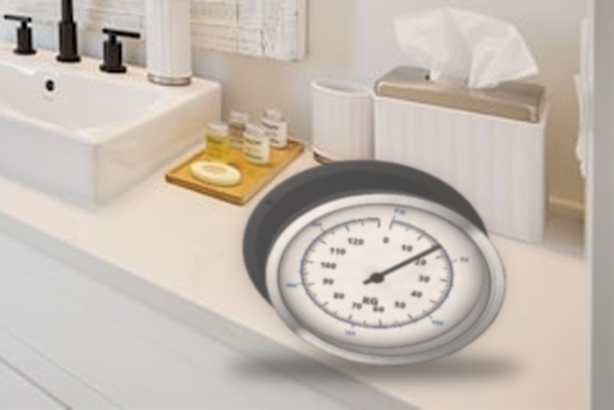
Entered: {"value": 15, "unit": "kg"}
